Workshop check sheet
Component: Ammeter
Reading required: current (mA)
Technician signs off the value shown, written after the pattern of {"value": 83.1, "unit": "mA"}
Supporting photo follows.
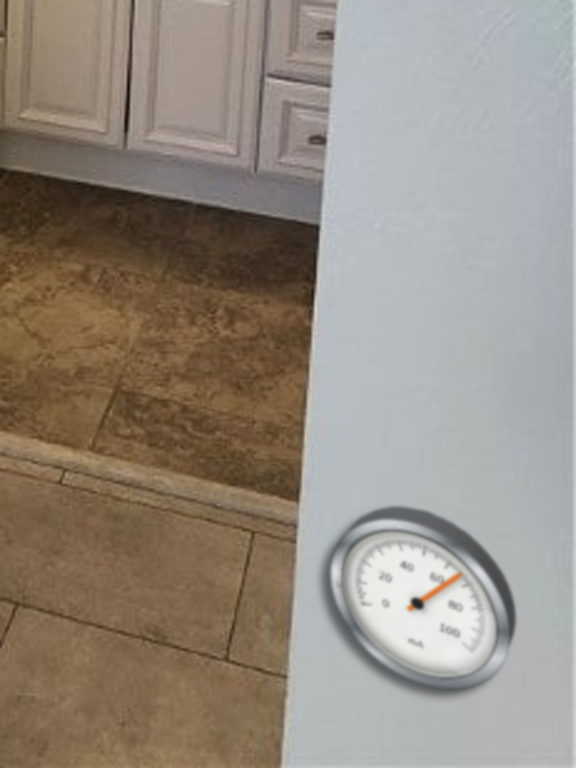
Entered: {"value": 65, "unit": "mA"}
